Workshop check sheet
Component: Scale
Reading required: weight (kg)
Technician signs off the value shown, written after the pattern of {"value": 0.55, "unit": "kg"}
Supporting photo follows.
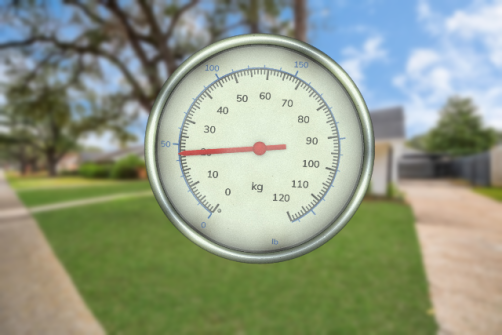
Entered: {"value": 20, "unit": "kg"}
